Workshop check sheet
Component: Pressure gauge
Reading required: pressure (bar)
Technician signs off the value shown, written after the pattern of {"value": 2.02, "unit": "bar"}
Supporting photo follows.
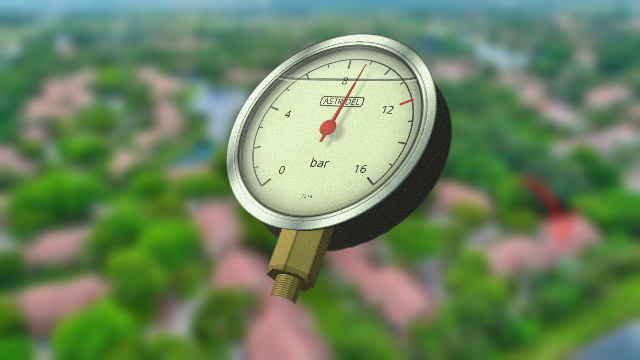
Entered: {"value": 9, "unit": "bar"}
